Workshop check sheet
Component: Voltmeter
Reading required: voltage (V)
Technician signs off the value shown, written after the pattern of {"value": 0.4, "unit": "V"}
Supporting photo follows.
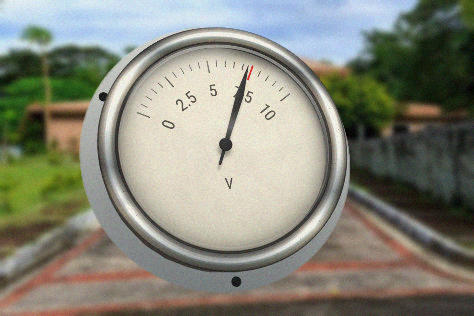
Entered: {"value": 7.25, "unit": "V"}
